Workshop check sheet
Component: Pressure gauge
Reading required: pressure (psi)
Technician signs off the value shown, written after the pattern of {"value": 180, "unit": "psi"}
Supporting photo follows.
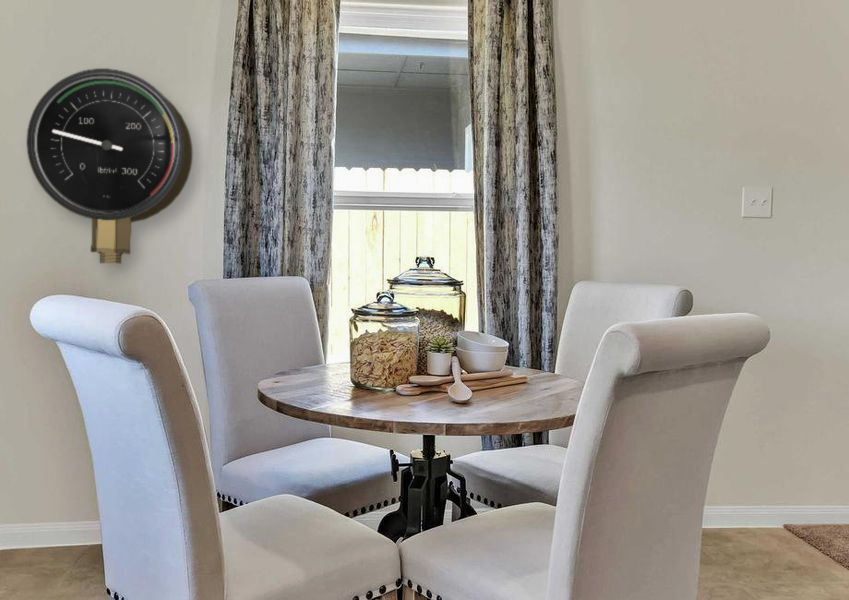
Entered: {"value": 60, "unit": "psi"}
